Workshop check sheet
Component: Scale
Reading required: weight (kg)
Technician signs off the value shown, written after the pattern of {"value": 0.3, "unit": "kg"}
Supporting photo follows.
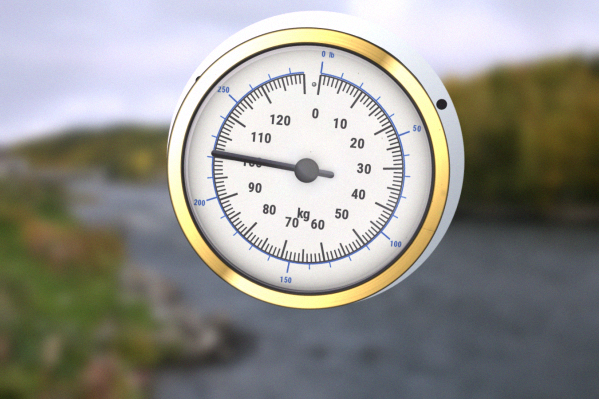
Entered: {"value": 101, "unit": "kg"}
